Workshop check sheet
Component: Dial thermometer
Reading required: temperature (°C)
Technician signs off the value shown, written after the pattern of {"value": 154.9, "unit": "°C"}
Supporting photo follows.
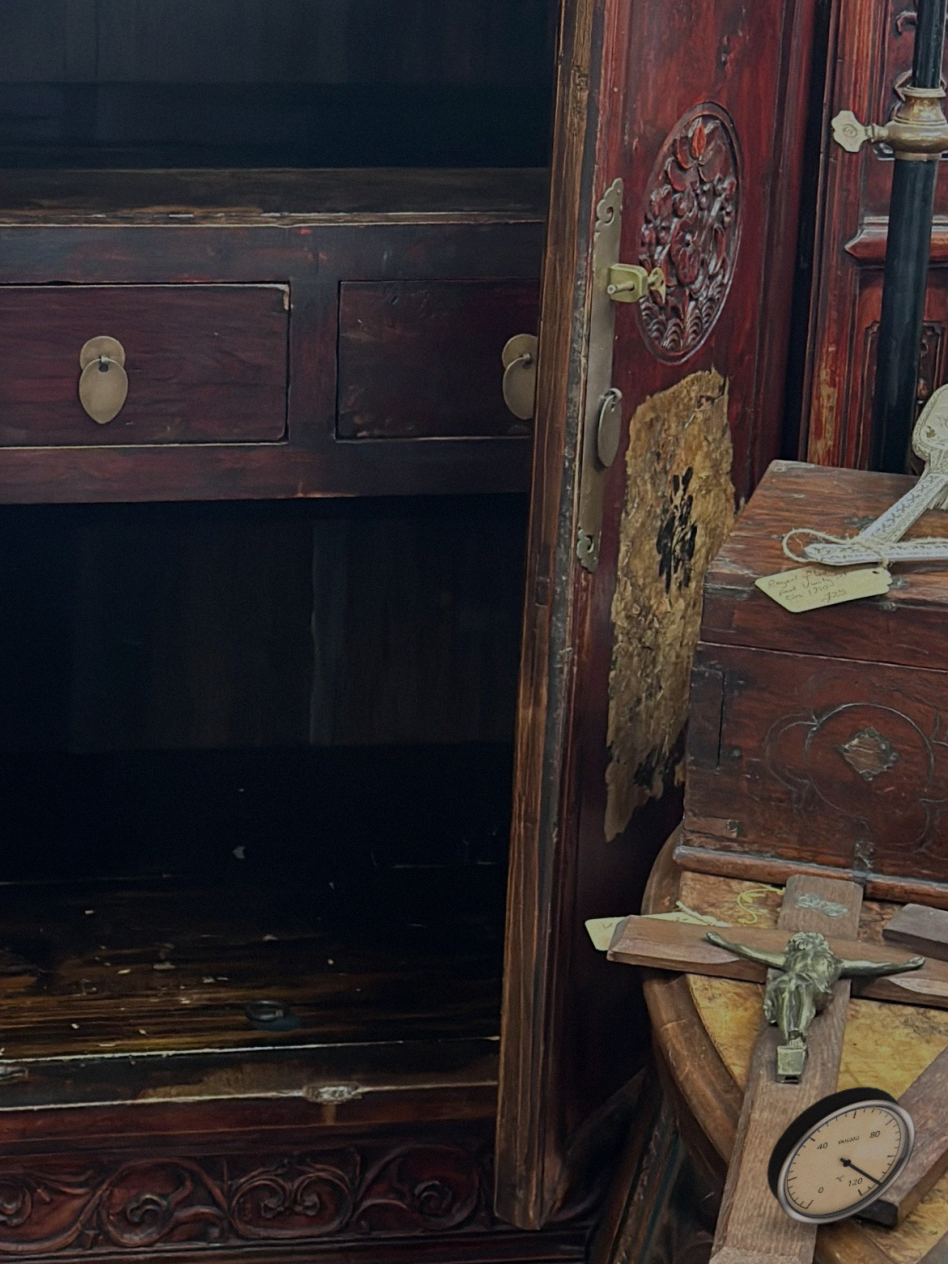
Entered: {"value": 112, "unit": "°C"}
